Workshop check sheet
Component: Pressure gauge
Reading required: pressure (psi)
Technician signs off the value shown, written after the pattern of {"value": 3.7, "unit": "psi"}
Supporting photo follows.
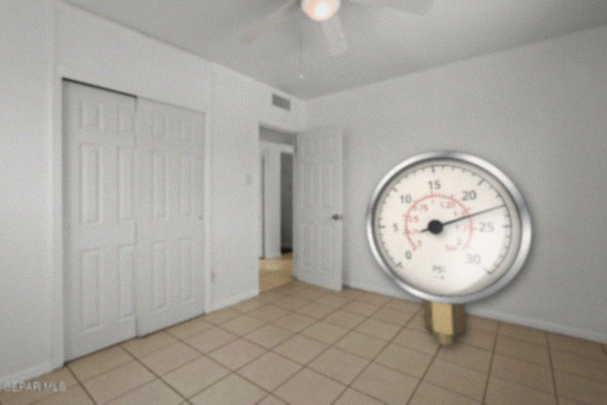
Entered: {"value": 23, "unit": "psi"}
